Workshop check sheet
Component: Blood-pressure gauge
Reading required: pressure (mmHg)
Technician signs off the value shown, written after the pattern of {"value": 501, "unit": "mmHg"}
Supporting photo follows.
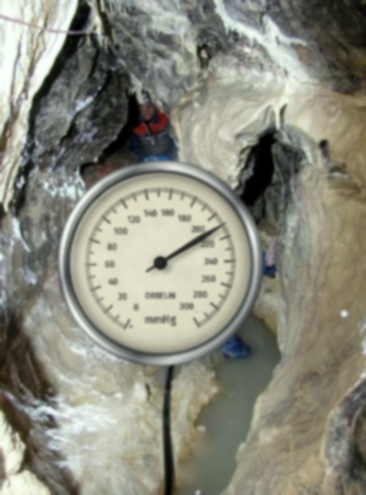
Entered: {"value": 210, "unit": "mmHg"}
